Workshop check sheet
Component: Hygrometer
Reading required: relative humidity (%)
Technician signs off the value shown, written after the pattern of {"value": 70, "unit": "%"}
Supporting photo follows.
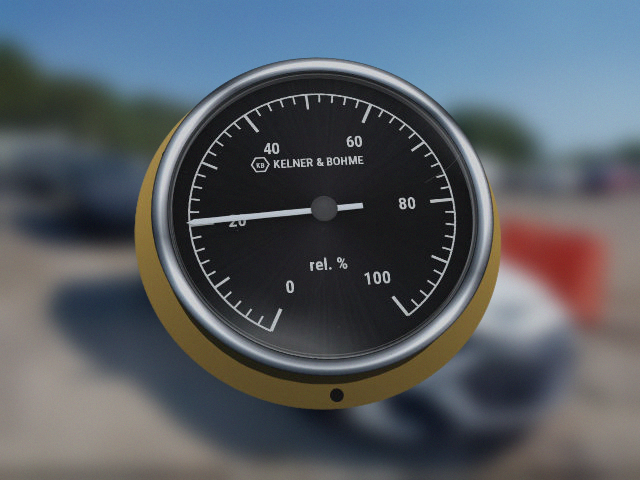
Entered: {"value": 20, "unit": "%"}
